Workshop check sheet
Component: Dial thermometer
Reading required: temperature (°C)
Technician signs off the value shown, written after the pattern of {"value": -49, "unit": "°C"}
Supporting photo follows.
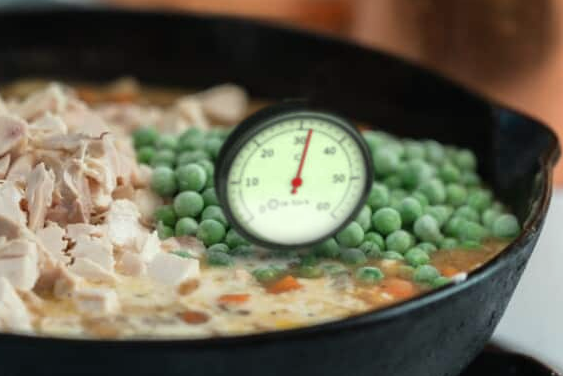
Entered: {"value": 32, "unit": "°C"}
